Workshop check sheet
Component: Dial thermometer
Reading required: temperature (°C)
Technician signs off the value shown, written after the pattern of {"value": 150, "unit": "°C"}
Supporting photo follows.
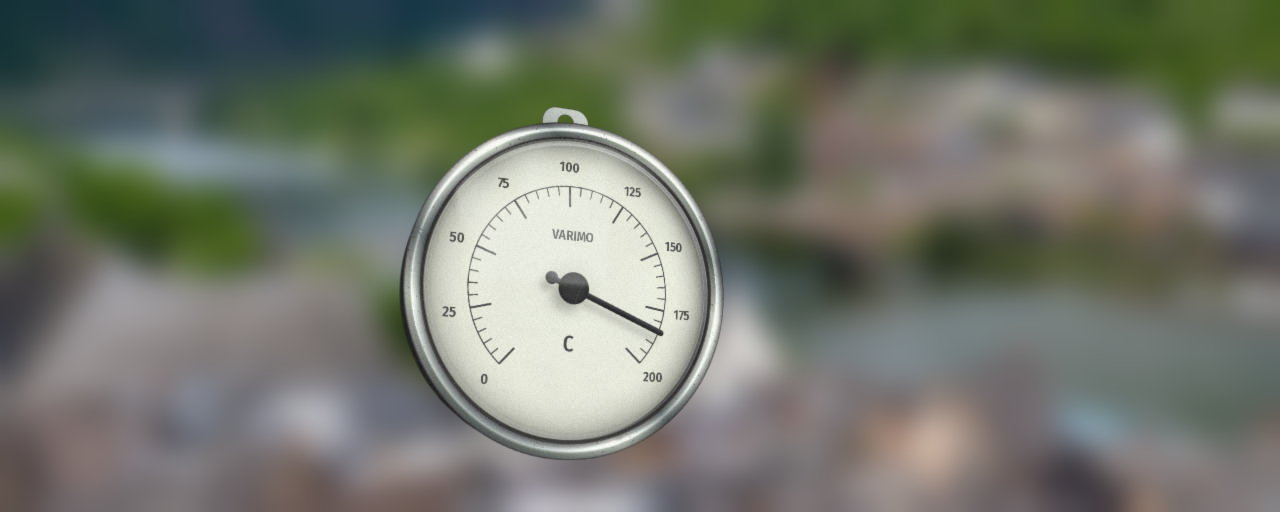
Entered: {"value": 185, "unit": "°C"}
